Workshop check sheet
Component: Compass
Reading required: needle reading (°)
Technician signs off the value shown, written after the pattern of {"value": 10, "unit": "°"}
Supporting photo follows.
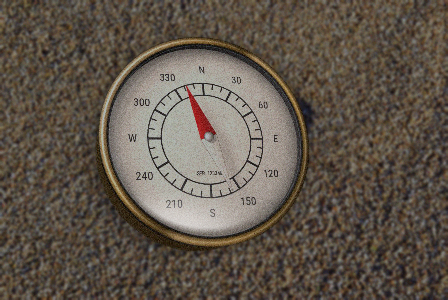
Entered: {"value": 340, "unit": "°"}
